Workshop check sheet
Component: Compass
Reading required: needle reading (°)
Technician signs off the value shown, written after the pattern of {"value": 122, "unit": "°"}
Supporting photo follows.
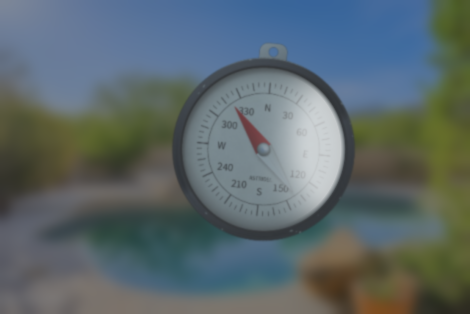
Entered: {"value": 320, "unit": "°"}
